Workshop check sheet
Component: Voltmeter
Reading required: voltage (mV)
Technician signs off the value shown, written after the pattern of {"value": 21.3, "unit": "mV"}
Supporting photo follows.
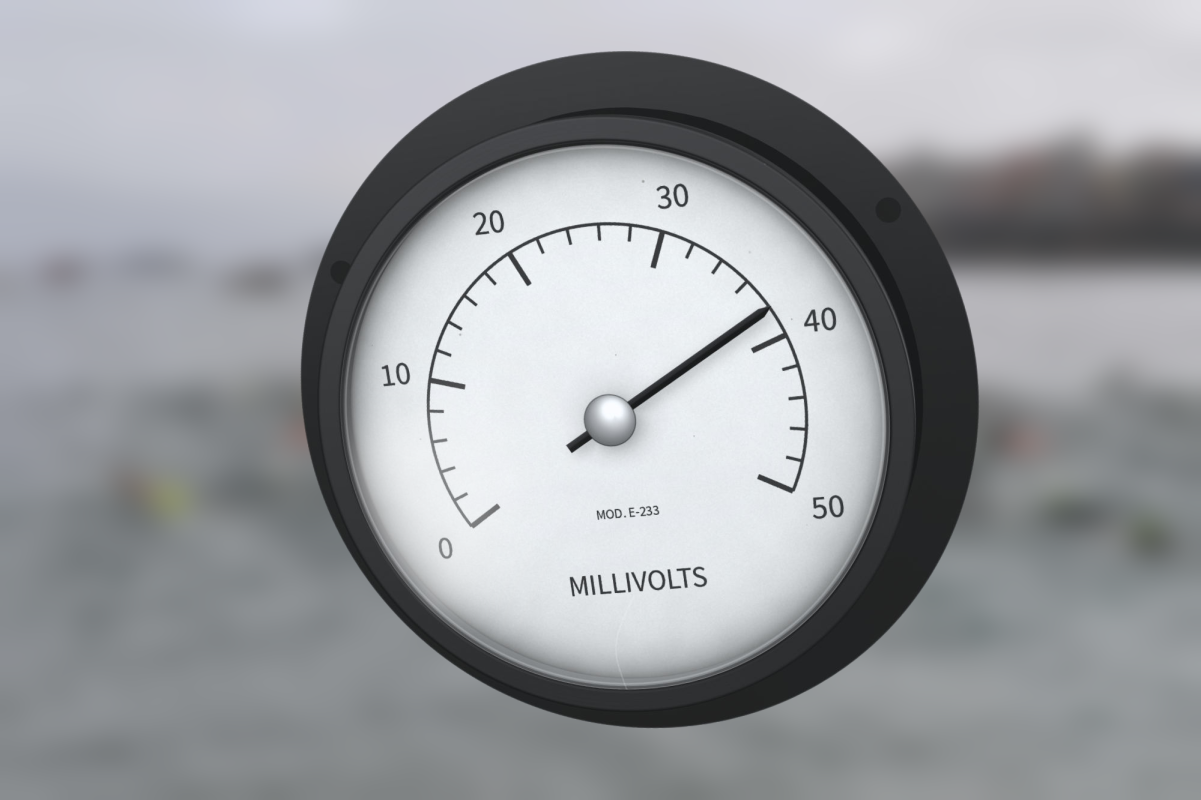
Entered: {"value": 38, "unit": "mV"}
